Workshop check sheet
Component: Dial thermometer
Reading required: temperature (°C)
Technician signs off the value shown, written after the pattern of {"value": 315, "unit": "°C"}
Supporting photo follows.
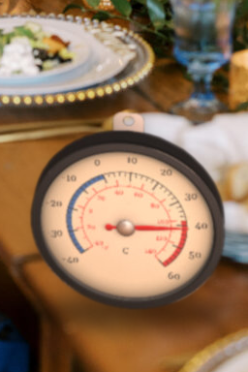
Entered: {"value": 40, "unit": "°C"}
